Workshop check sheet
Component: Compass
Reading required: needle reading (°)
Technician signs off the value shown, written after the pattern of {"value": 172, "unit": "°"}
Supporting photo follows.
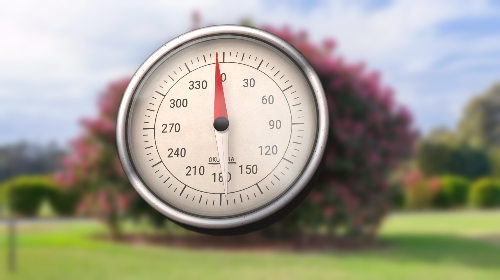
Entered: {"value": 355, "unit": "°"}
